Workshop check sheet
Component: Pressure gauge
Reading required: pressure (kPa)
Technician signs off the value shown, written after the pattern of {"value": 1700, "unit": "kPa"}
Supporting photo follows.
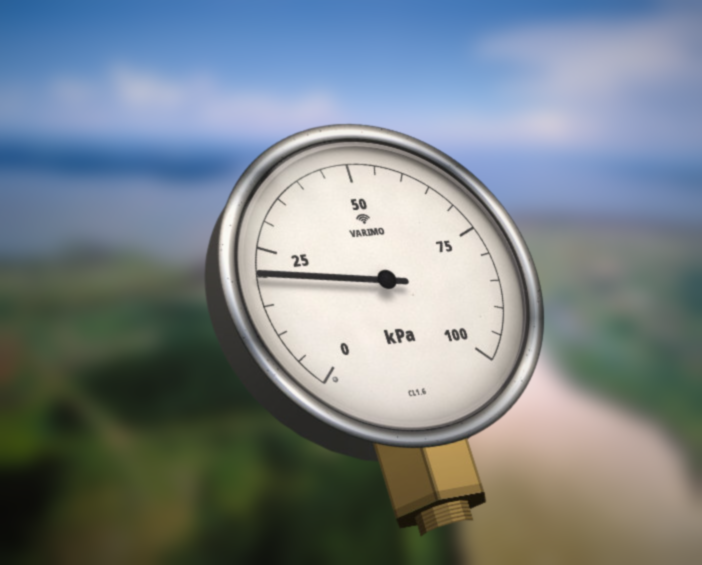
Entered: {"value": 20, "unit": "kPa"}
